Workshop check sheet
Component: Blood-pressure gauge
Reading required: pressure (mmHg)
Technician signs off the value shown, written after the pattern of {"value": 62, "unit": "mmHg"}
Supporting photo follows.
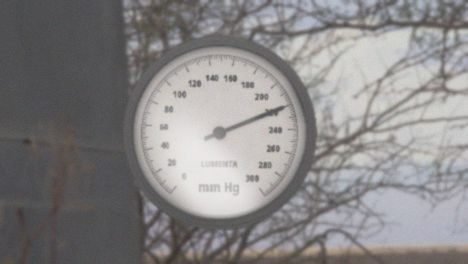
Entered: {"value": 220, "unit": "mmHg"}
